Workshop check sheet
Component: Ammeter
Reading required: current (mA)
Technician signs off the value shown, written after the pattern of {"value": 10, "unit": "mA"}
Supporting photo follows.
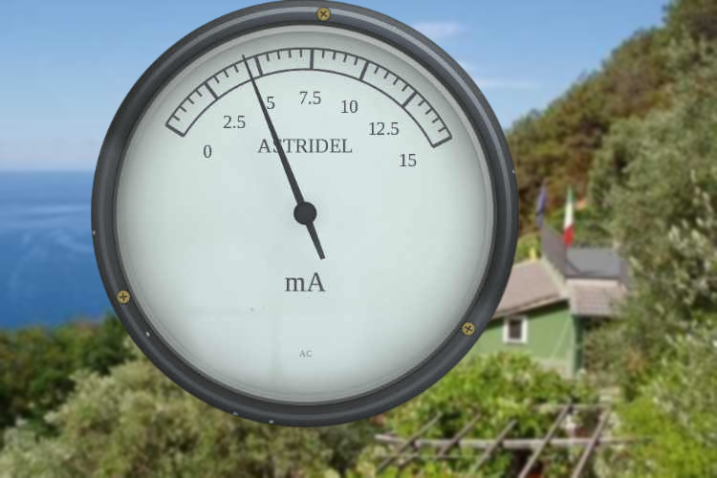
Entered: {"value": 4.5, "unit": "mA"}
